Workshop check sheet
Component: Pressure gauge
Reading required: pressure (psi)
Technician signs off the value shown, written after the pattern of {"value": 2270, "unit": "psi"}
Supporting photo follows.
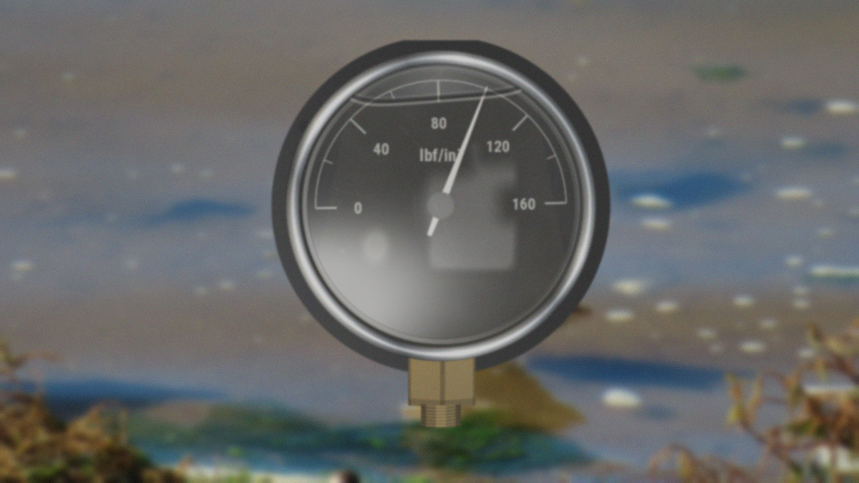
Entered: {"value": 100, "unit": "psi"}
